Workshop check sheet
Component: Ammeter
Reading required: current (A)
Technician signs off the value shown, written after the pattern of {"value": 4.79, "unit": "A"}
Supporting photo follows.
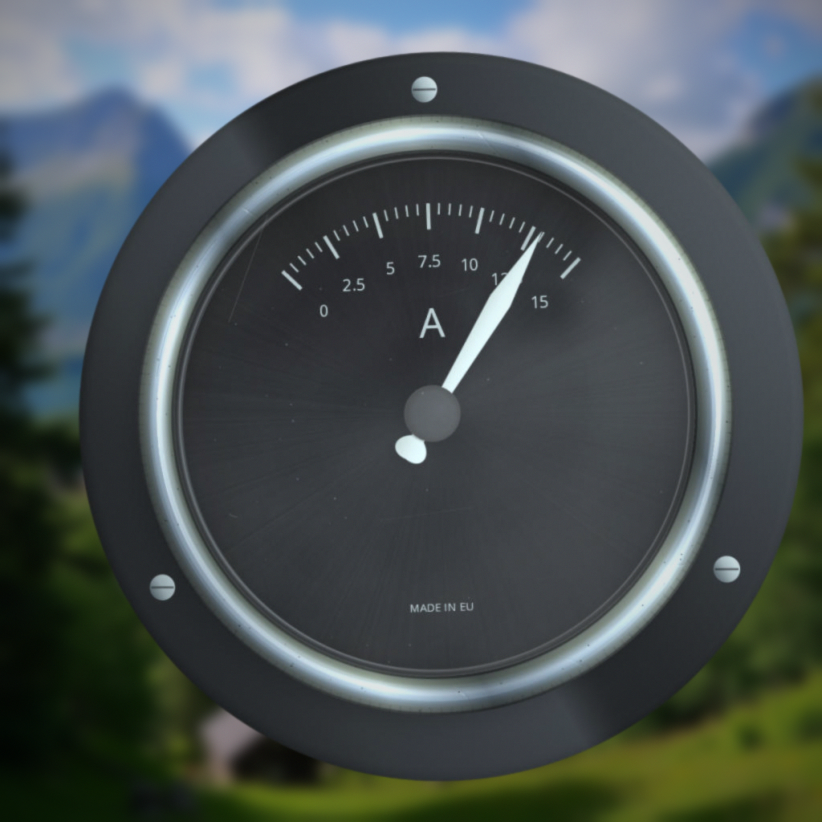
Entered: {"value": 13, "unit": "A"}
